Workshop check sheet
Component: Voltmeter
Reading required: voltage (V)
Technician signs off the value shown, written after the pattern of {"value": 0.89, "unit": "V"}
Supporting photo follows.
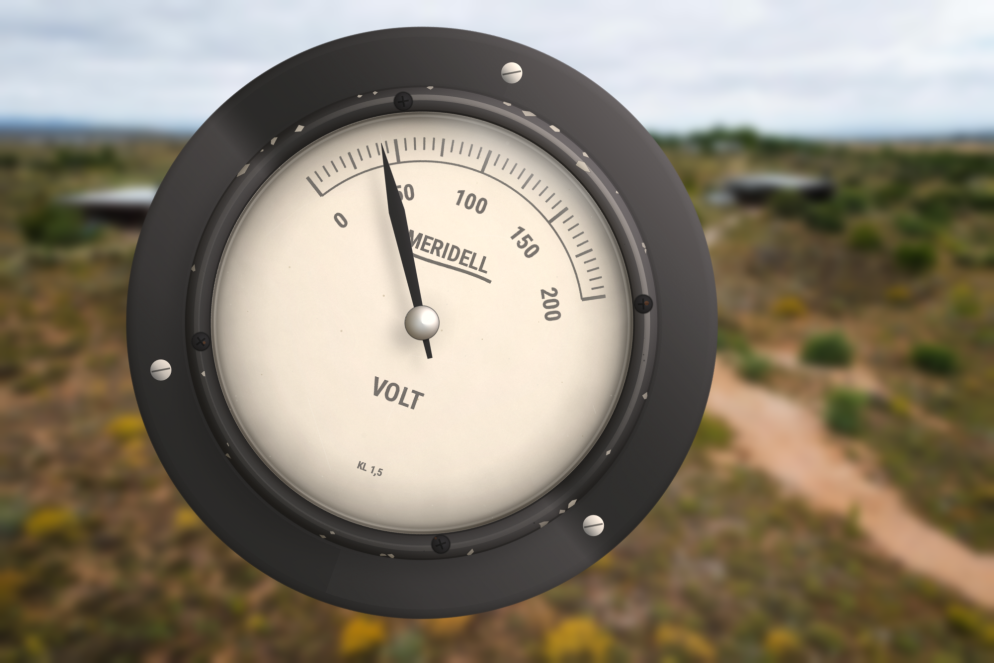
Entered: {"value": 42.5, "unit": "V"}
